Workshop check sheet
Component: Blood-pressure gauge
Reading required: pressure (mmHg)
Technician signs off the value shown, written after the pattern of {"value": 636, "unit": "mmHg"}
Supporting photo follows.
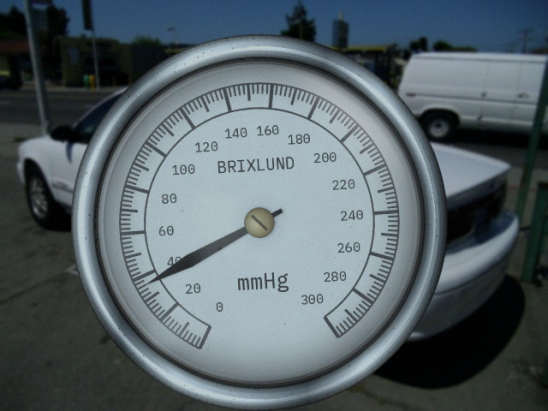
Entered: {"value": 36, "unit": "mmHg"}
